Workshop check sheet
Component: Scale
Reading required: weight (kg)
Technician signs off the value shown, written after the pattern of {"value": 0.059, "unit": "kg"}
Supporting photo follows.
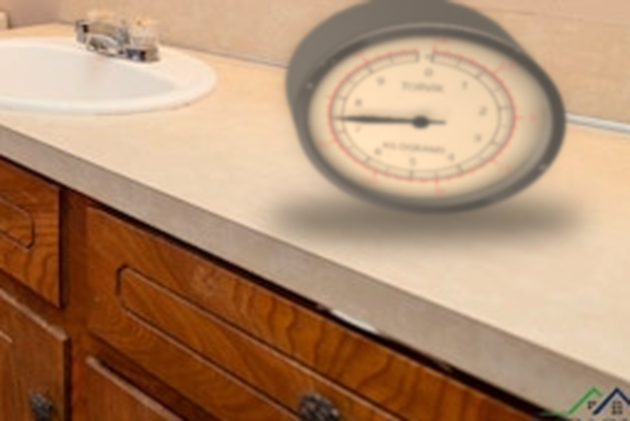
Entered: {"value": 7.5, "unit": "kg"}
